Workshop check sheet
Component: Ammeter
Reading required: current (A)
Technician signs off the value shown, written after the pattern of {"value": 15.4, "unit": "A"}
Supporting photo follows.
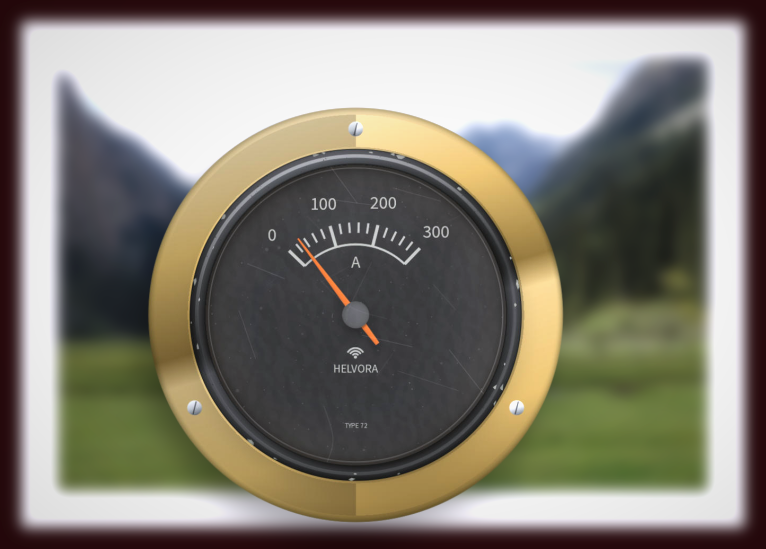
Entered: {"value": 30, "unit": "A"}
